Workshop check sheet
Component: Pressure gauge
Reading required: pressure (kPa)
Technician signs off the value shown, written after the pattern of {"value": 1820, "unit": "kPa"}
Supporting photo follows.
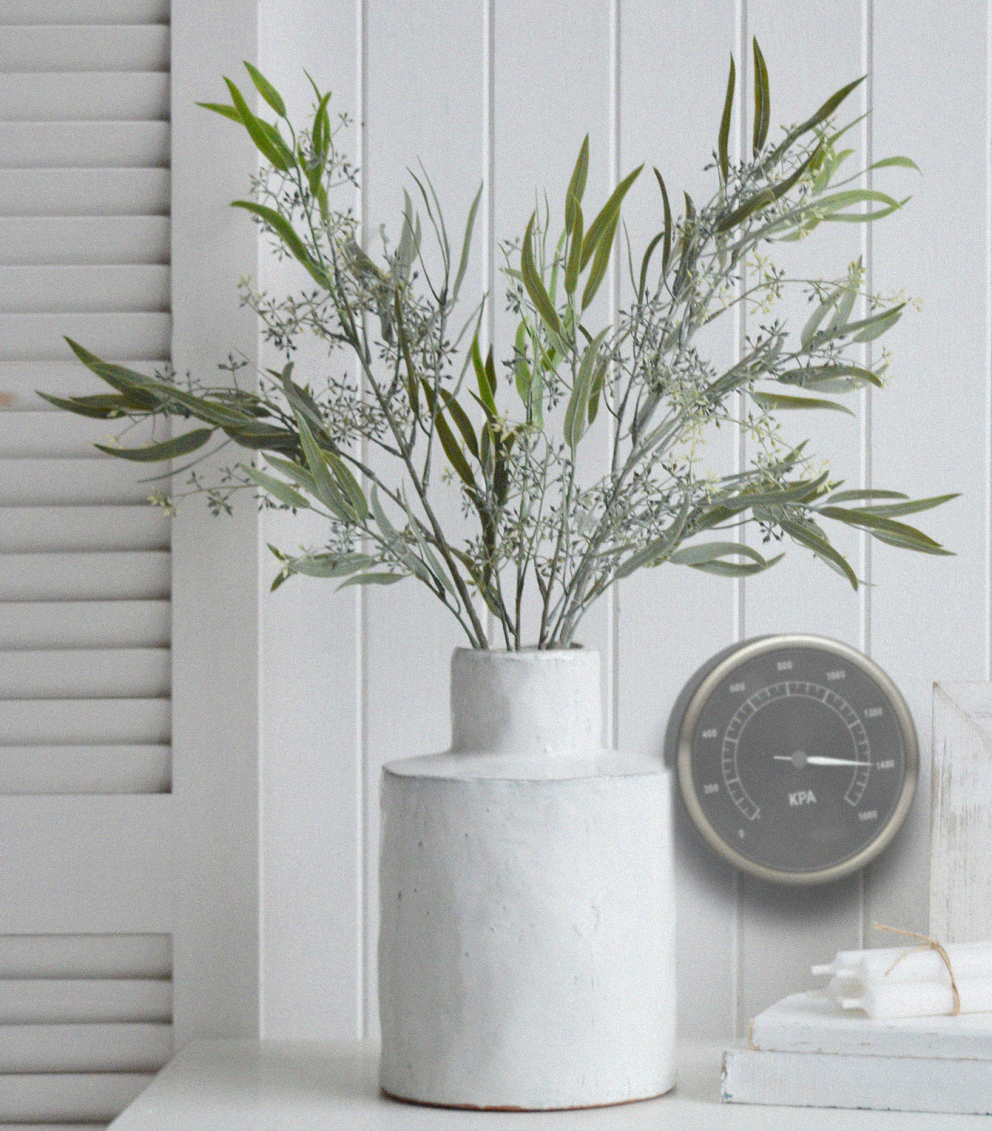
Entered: {"value": 1400, "unit": "kPa"}
